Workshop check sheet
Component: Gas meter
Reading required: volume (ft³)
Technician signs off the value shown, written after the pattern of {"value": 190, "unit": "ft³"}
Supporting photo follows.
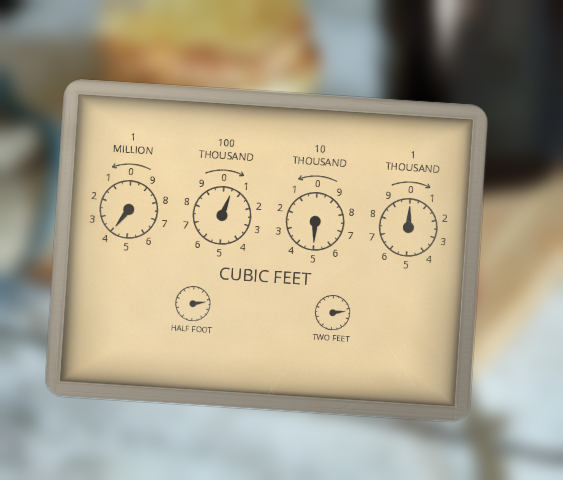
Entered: {"value": 405000, "unit": "ft³"}
